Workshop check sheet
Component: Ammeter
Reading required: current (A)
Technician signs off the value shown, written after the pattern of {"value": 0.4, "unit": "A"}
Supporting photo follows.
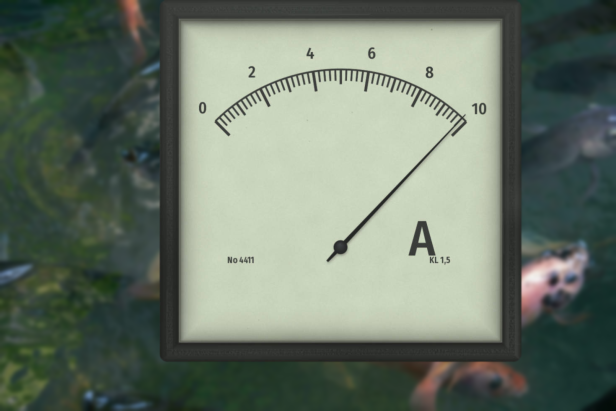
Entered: {"value": 9.8, "unit": "A"}
